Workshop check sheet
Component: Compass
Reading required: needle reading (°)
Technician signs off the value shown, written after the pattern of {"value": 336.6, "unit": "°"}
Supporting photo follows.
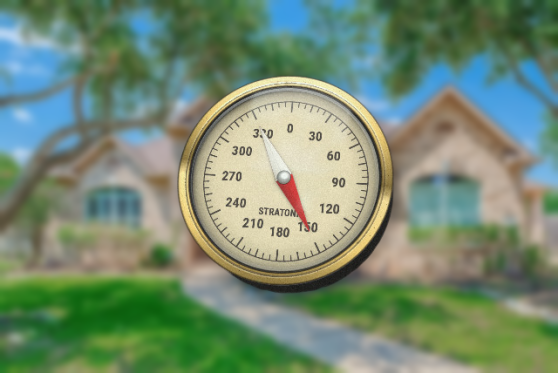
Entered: {"value": 150, "unit": "°"}
